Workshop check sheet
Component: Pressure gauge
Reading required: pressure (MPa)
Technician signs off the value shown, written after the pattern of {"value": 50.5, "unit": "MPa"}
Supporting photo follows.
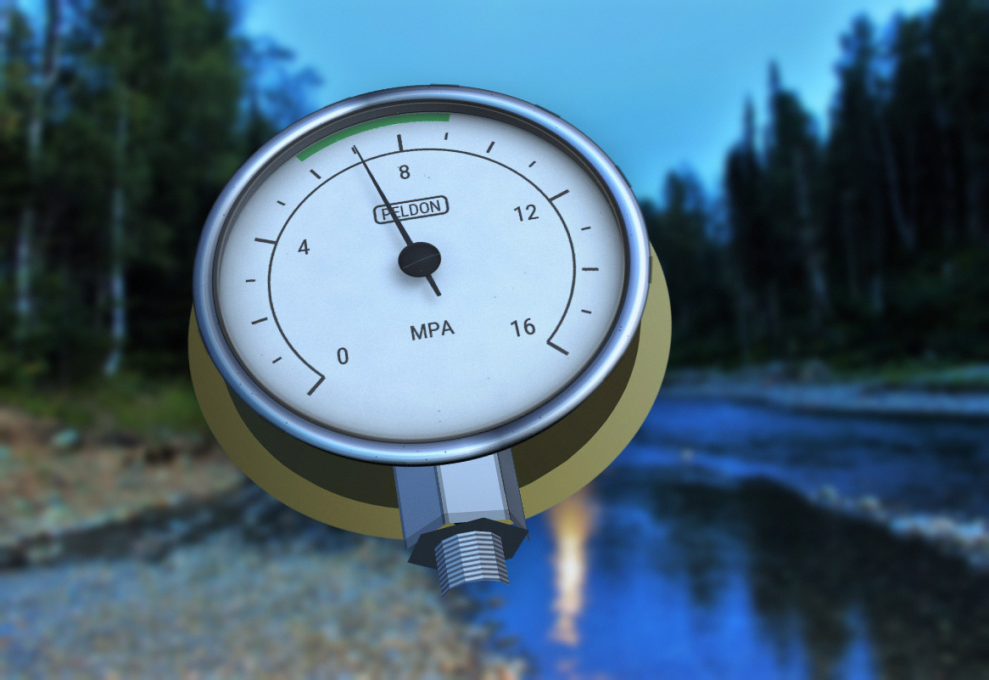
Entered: {"value": 7, "unit": "MPa"}
